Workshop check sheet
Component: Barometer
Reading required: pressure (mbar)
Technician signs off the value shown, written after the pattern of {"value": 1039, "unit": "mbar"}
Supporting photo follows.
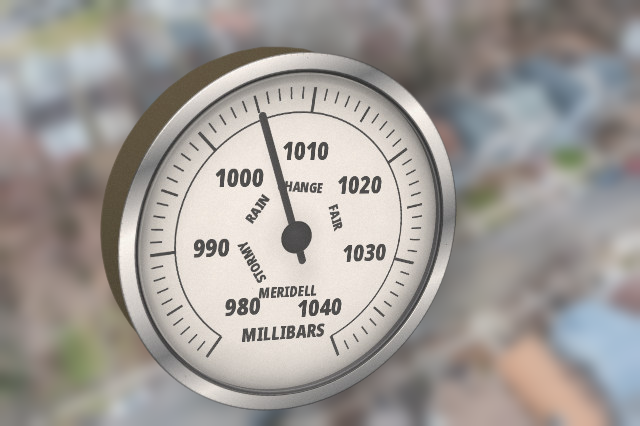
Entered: {"value": 1005, "unit": "mbar"}
